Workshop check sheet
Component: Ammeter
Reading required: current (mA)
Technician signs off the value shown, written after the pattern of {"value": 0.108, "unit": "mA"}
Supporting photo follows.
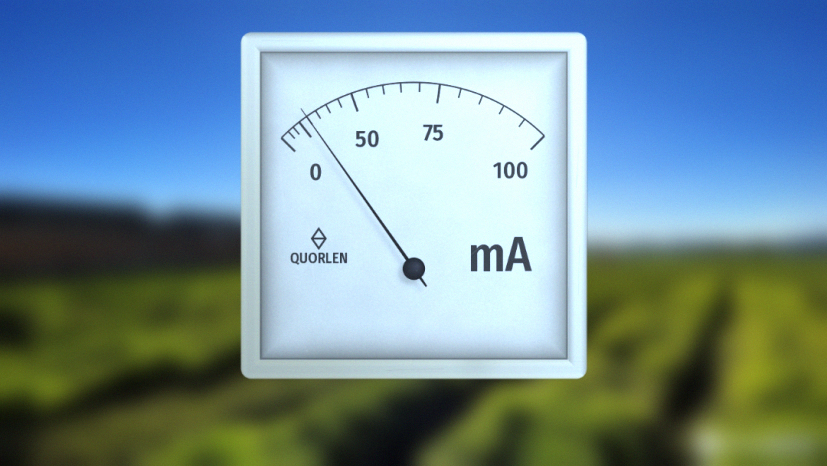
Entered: {"value": 30, "unit": "mA"}
